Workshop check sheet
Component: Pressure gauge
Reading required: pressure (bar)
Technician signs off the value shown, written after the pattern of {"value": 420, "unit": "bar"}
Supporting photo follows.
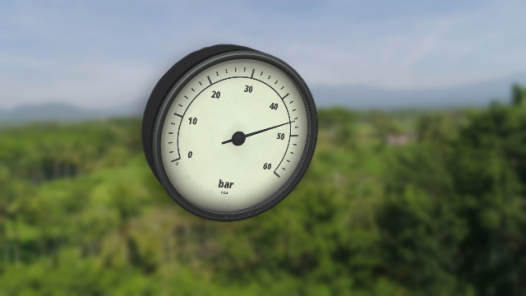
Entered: {"value": 46, "unit": "bar"}
